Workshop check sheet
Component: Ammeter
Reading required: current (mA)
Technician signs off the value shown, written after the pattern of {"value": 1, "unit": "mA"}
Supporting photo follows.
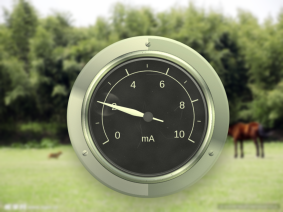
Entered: {"value": 2, "unit": "mA"}
